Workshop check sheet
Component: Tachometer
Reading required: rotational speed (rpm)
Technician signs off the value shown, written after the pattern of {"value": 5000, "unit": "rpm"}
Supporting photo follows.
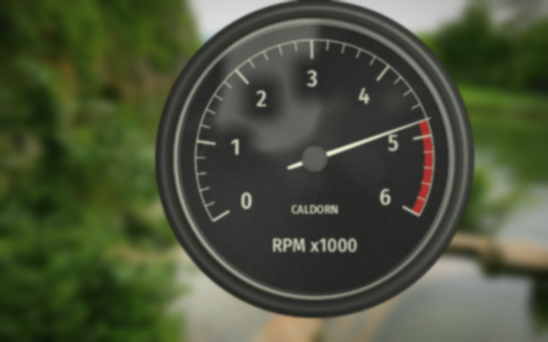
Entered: {"value": 4800, "unit": "rpm"}
